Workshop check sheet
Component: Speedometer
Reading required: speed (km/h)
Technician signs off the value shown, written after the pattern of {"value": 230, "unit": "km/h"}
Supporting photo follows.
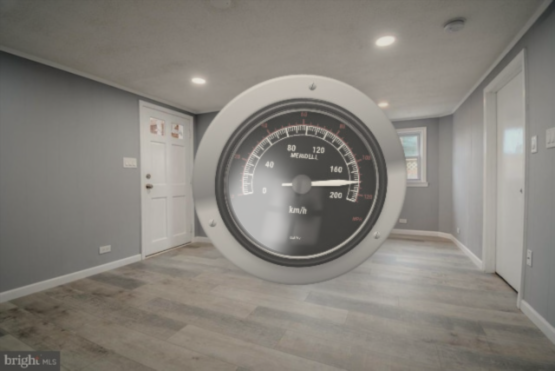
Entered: {"value": 180, "unit": "km/h"}
